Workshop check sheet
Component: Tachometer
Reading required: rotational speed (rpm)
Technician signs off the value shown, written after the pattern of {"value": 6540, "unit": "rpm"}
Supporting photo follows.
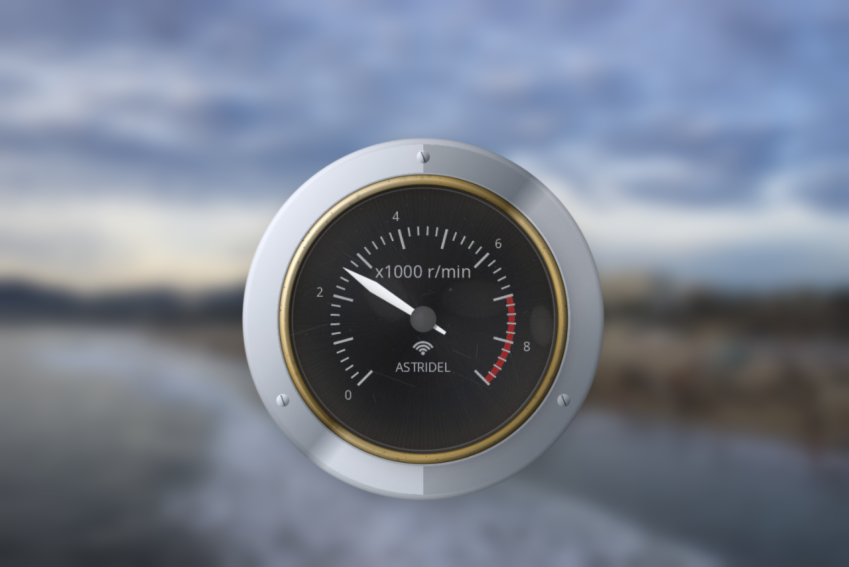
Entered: {"value": 2600, "unit": "rpm"}
